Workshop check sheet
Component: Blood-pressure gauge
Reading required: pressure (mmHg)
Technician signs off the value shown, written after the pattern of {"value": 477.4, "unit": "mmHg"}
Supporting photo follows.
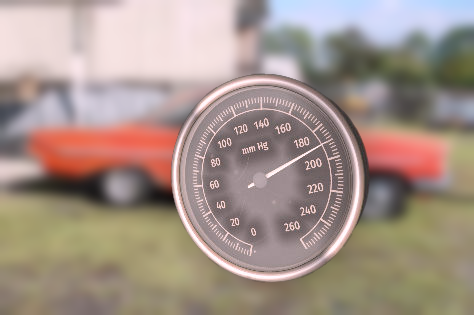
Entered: {"value": 190, "unit": "mmHg"}
